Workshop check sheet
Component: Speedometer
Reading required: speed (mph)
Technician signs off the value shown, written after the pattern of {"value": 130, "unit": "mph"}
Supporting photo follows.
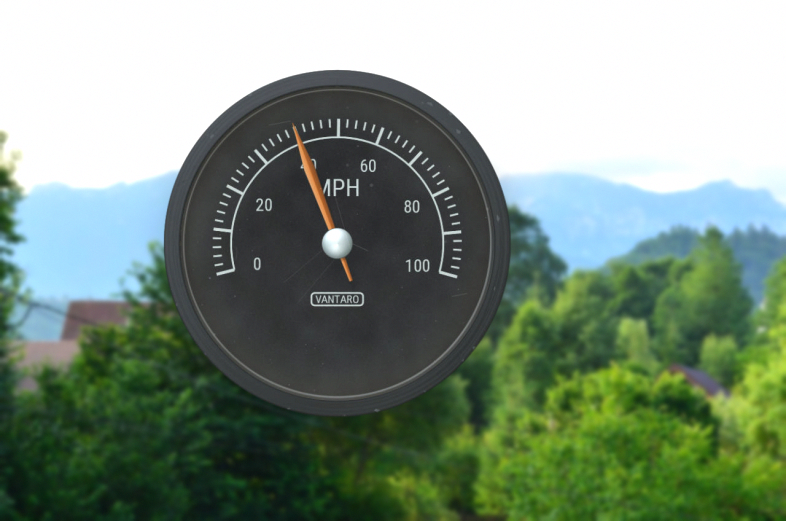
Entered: {"value": 40, "unit": "mph"}
